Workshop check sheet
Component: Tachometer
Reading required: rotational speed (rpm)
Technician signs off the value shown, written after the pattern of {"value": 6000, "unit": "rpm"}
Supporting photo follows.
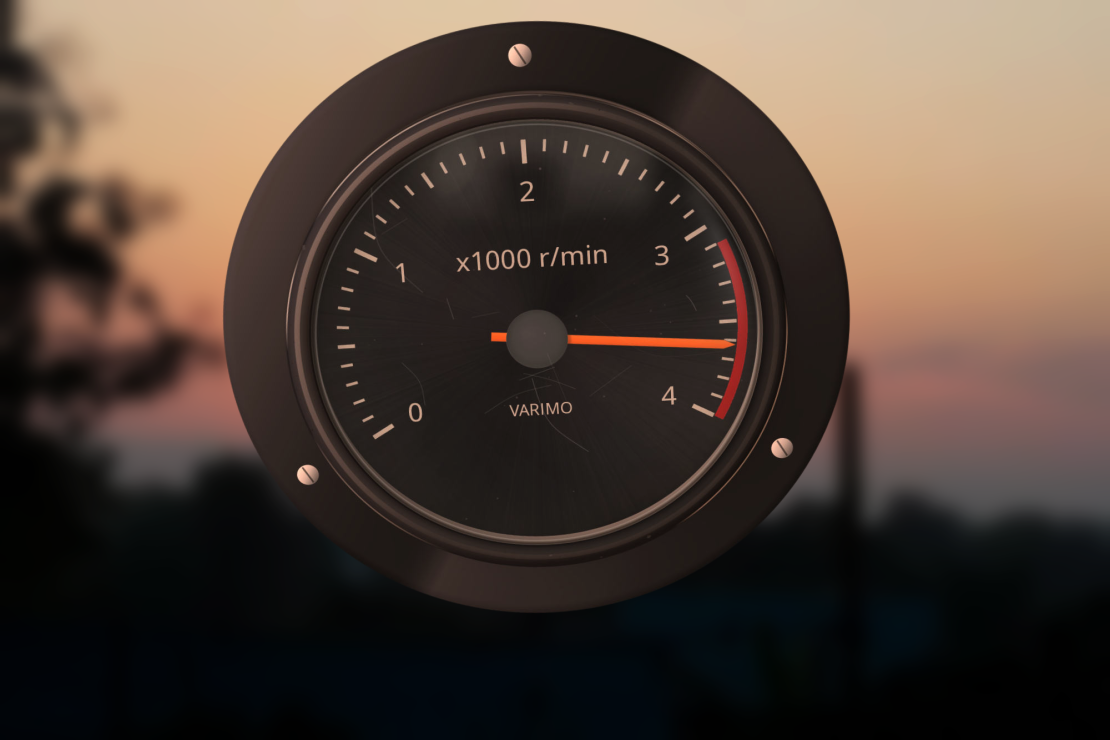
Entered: {"value": 3600, "unit": "rpm"}
